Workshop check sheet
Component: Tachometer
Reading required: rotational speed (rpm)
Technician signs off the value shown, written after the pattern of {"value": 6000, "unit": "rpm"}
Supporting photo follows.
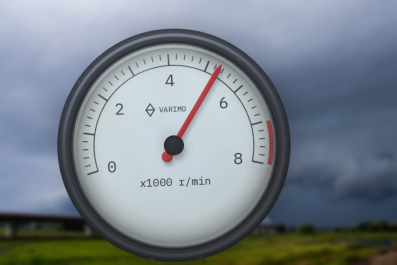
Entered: {"value": 5300, "unit": "rpm"}
